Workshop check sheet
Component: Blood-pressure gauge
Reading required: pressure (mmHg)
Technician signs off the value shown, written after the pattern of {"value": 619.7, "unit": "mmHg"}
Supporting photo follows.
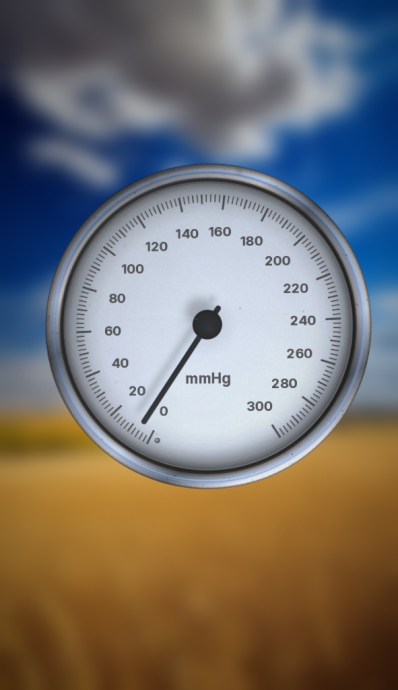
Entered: {"value": 6, "unit": "mmHg"}
